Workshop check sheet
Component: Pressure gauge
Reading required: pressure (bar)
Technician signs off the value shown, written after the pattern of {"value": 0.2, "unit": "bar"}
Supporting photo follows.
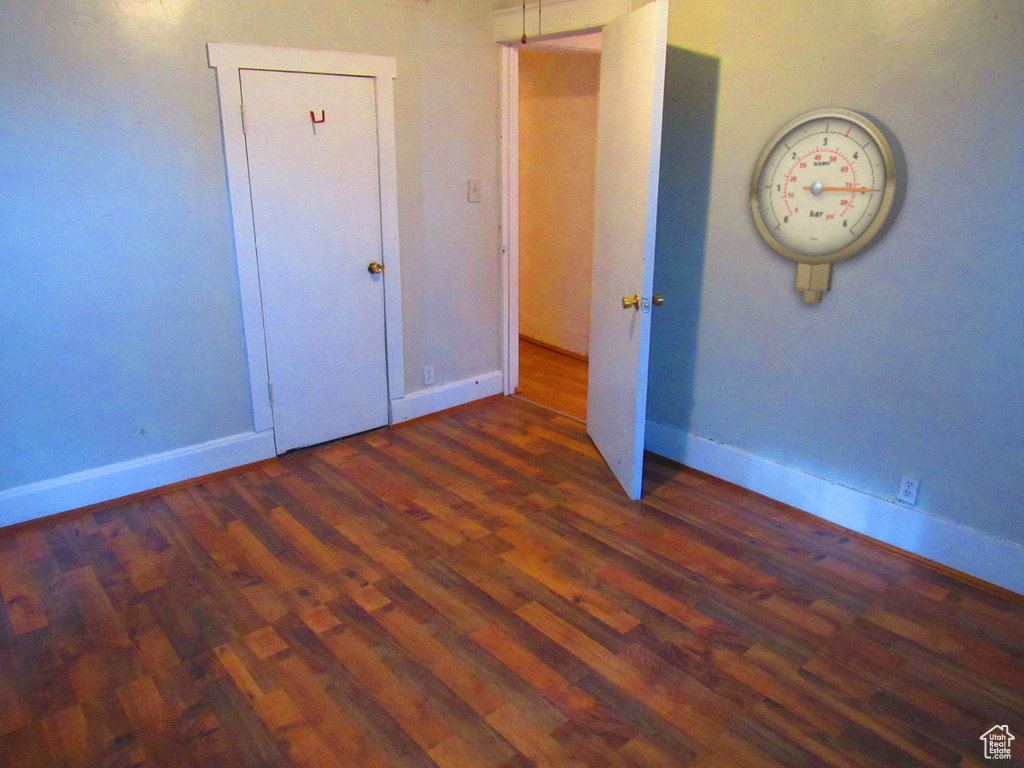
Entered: {"value": 5, "unit": "bar"}
